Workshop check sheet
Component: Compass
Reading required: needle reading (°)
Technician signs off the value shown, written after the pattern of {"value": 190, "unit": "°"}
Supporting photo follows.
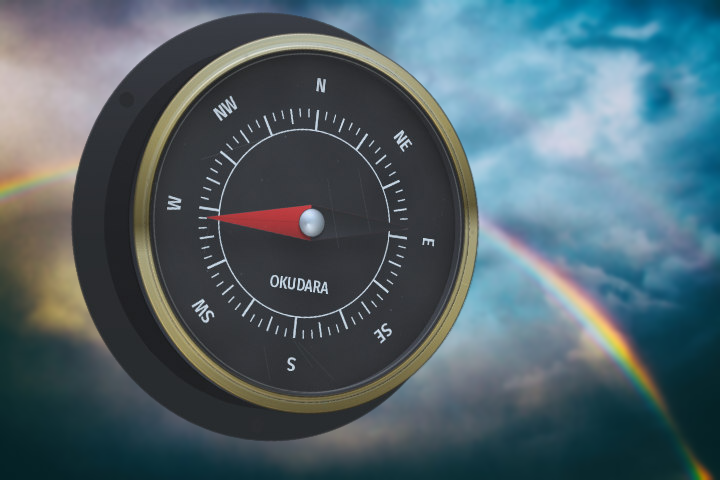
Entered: {"value": 265, "unit": "°"}
